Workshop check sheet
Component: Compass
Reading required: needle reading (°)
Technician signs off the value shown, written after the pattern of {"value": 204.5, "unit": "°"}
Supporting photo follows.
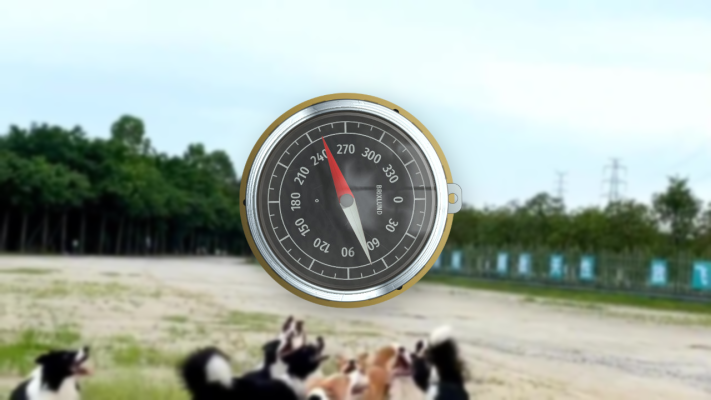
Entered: {"value": 250, "unit": "°"}
